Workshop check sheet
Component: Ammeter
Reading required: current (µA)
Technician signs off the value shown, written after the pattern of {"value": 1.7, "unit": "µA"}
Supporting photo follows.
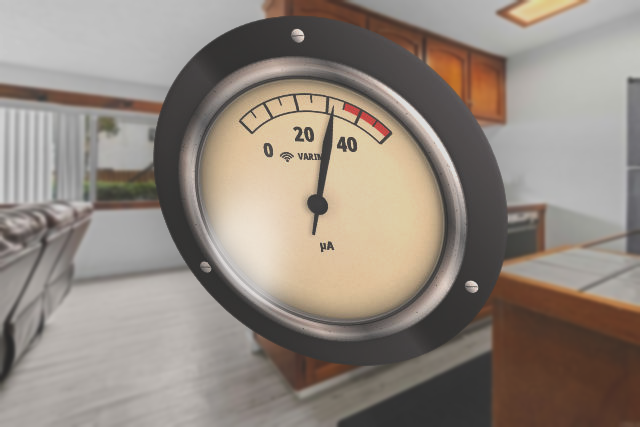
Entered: {"value": 32.5, "unit": "µA"}
